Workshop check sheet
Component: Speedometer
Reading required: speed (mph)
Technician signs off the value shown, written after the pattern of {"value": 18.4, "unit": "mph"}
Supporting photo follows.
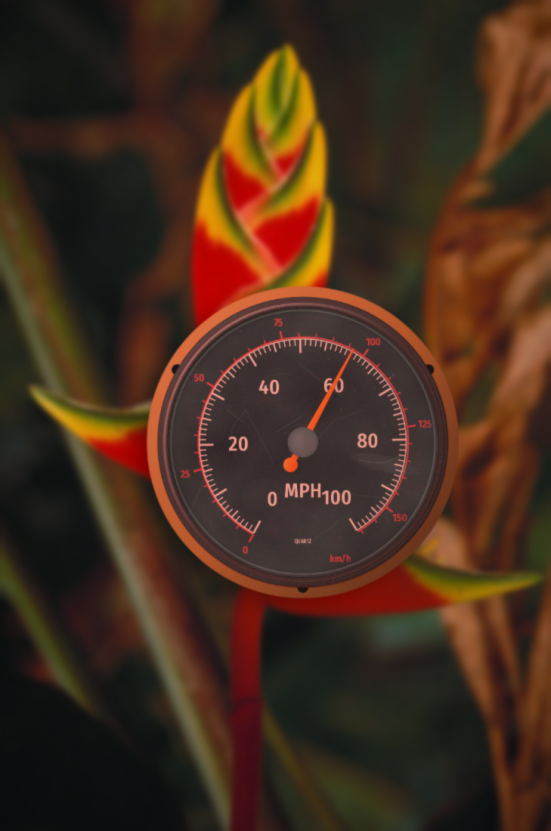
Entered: {"value": 60, "unit": "mph"}
